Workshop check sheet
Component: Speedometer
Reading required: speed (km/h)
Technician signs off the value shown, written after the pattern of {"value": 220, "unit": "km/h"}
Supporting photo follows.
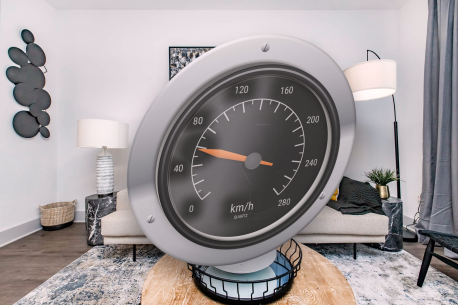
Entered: {"value": 60, "unit": "km/h"}
